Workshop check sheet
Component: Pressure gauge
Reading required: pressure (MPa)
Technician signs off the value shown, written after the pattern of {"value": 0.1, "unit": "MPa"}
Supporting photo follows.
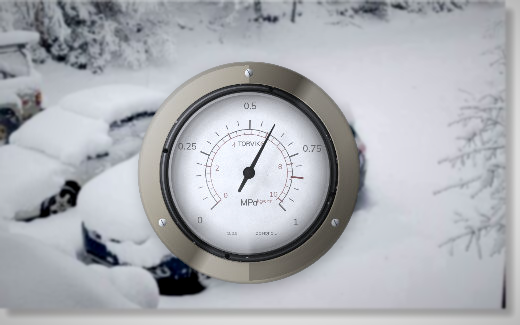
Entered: {"value": 0.6, "unit": "MPa"}
